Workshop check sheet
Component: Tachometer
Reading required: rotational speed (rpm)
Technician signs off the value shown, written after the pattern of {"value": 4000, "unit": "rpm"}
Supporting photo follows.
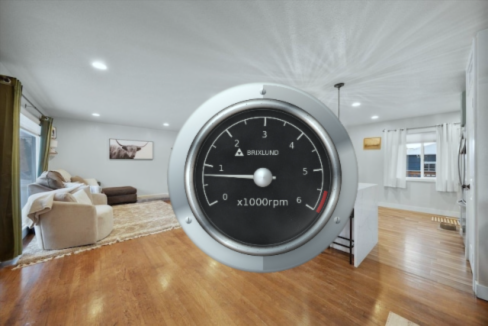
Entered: {"value": 750, "unit": "rpm"}
